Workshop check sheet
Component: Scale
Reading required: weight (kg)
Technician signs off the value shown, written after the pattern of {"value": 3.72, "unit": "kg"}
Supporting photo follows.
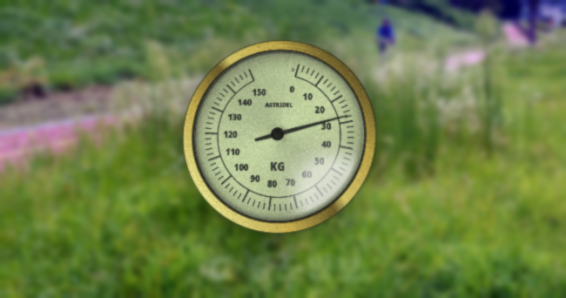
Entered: {"value": 28, "unit": "kg"}
